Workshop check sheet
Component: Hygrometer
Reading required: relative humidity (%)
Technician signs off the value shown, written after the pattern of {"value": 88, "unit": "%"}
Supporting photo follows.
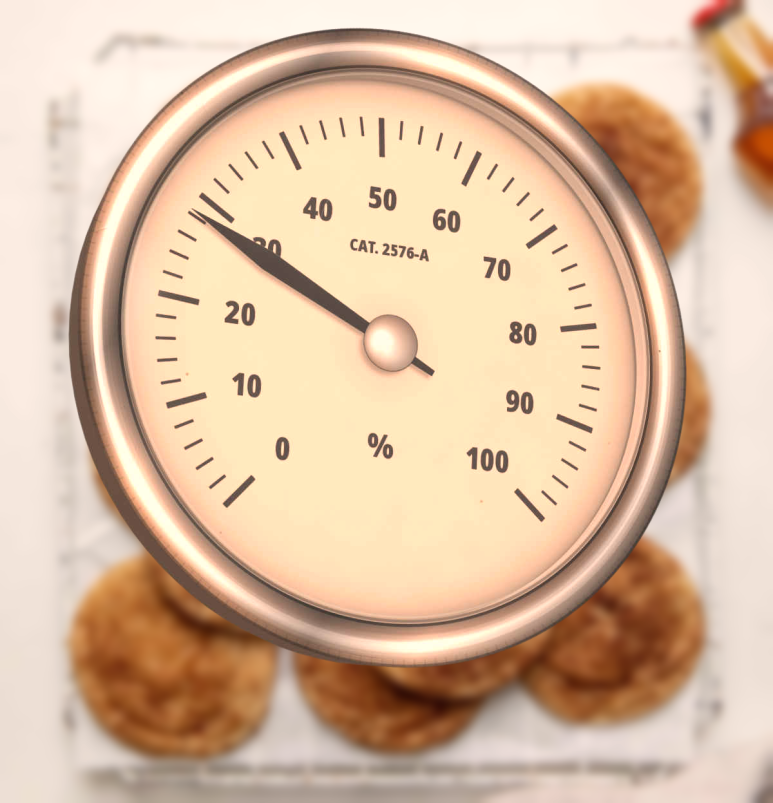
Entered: {"value": 28, "unit": "%"}
